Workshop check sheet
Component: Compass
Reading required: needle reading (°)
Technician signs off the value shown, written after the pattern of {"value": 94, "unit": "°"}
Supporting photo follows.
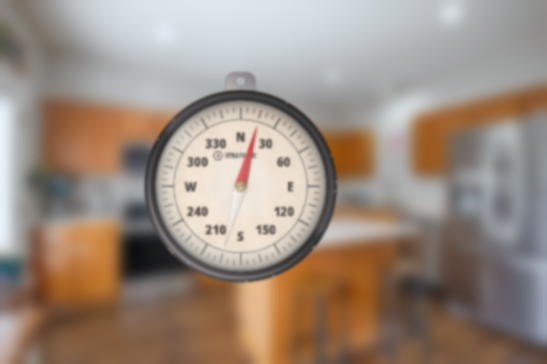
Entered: {"value": 15, "unit": "°"}
